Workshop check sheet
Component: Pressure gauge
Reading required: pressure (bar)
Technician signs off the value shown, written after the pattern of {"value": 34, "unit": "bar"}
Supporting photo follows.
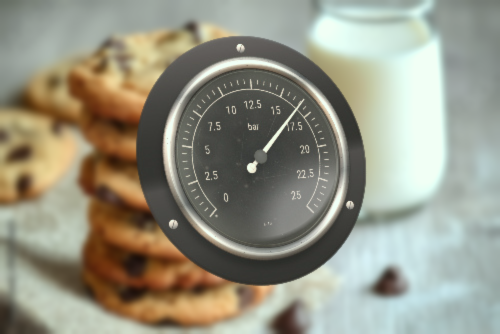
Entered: {"value": 16.5, "unit": "bar"}
